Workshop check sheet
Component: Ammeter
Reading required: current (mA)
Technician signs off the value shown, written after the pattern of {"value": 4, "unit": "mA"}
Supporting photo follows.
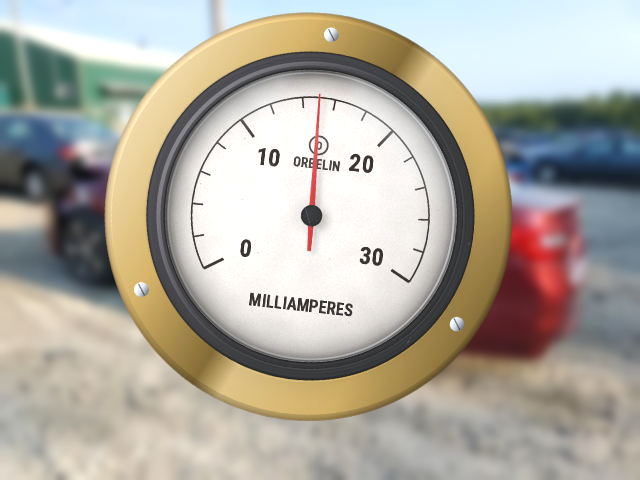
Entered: {"value": 15, "unit": "mA"}
